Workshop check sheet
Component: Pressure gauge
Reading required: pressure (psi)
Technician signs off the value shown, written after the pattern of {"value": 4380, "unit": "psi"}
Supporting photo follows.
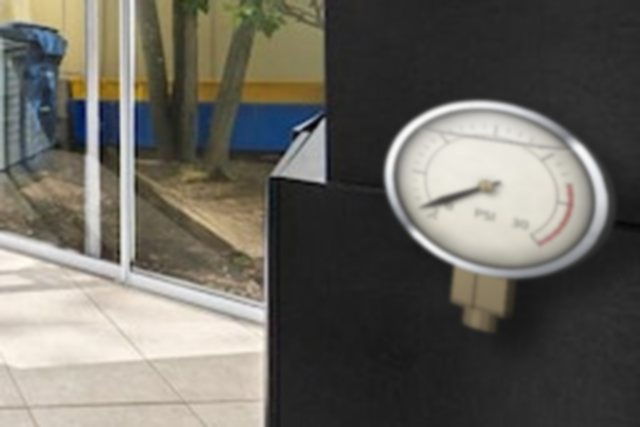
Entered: {"value": 1, "unit": "psi"}
